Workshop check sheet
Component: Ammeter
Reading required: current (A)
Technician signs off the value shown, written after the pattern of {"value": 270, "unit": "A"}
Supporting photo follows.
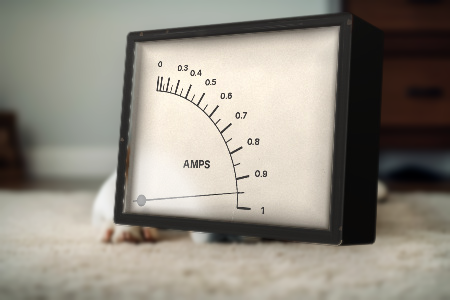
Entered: {"value": 0.95, "unit": "A"}
